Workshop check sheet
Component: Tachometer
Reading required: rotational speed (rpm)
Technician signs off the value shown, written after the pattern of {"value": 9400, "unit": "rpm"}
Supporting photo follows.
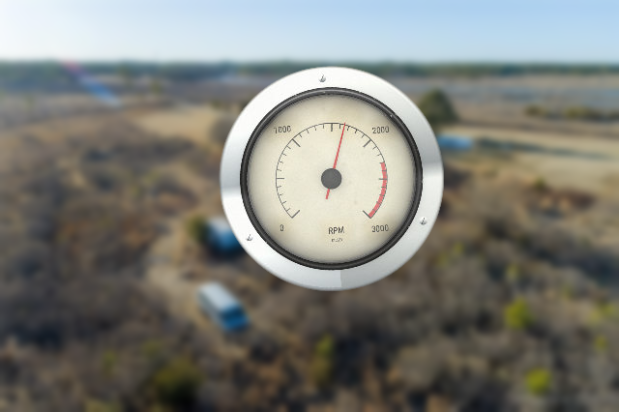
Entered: {"value": 1650, "unit": "rpm"}
